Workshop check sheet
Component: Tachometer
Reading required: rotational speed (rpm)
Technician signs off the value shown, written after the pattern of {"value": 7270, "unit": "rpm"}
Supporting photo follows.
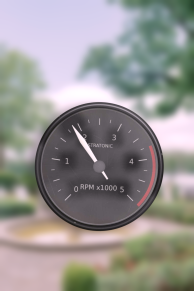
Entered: {"value": 1875, "unit": "rpm"}
